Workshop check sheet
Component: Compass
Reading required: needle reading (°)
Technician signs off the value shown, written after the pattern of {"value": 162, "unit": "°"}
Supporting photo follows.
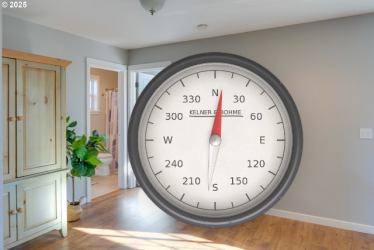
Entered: {"value": 7.5, "unit": "°"}
